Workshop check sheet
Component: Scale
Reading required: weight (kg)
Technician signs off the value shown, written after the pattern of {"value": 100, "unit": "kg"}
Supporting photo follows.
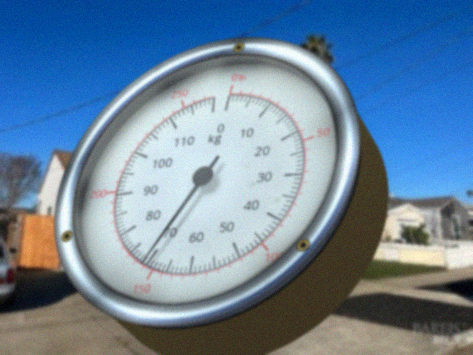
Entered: {"value": 70, "unit": "kg"}
